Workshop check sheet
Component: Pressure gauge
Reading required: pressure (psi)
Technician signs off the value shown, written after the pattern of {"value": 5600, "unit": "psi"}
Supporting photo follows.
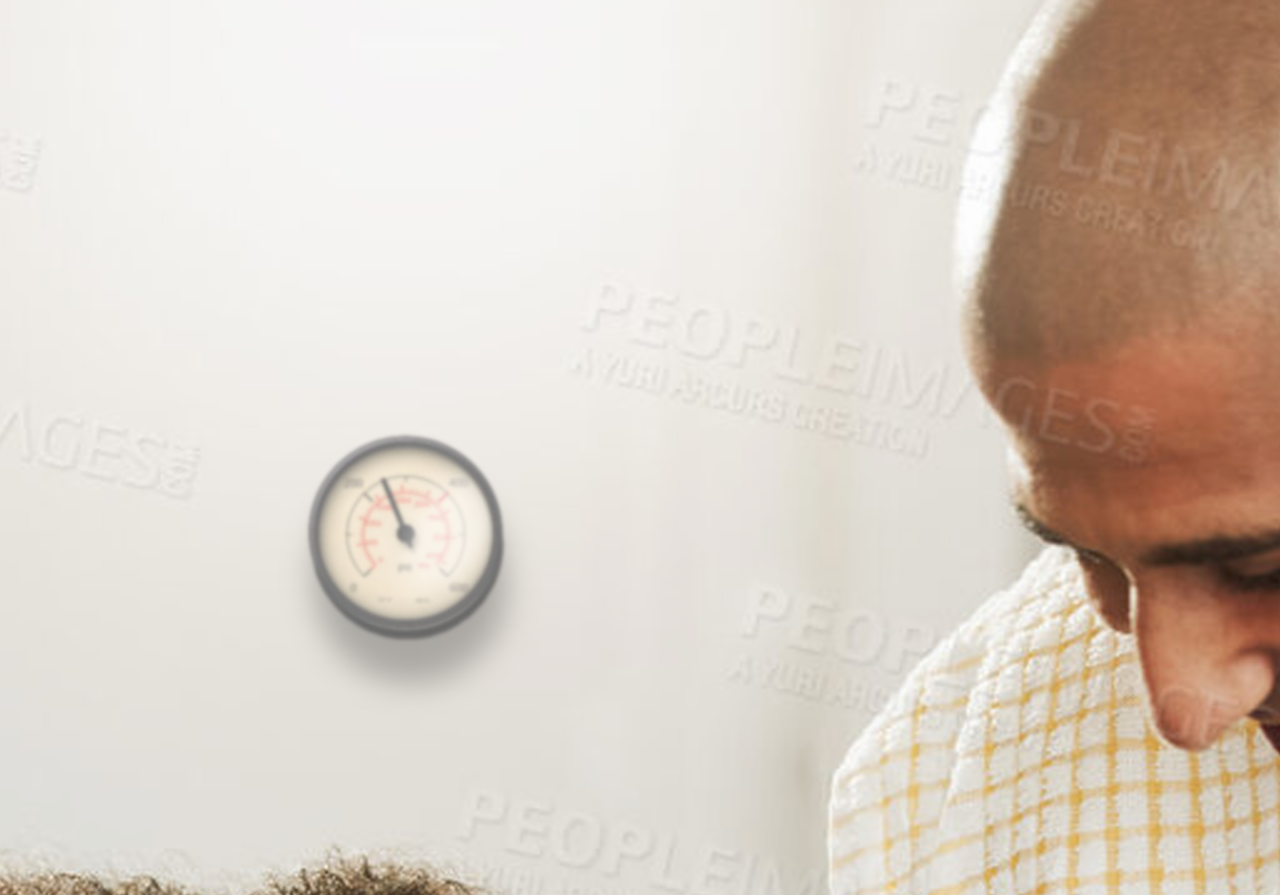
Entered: {"value": 250, "unit": "psi"}
